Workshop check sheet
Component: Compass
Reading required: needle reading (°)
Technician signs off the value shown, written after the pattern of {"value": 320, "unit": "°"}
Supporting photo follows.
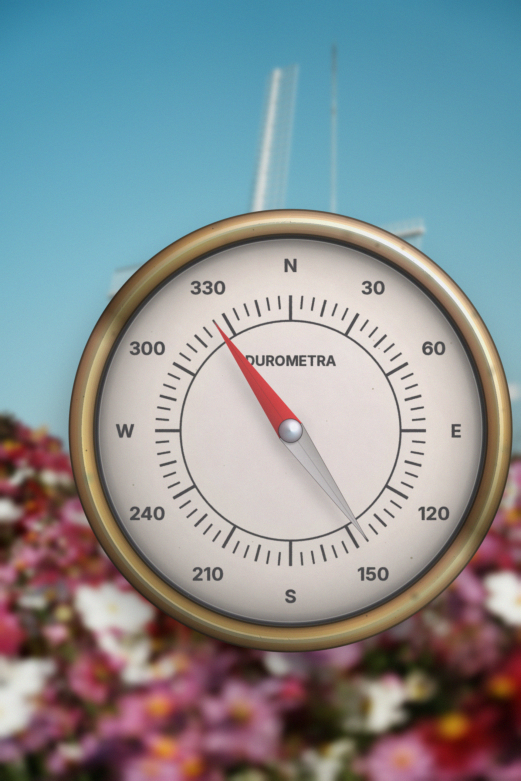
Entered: {"value": 325, "unit": "°"}
